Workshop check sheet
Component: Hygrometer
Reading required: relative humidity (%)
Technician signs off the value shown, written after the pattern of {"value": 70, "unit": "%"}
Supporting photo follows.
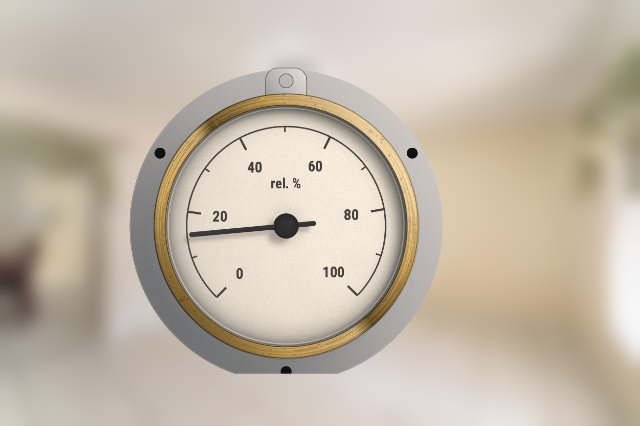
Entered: {"value": 15, "unit": "%"}
